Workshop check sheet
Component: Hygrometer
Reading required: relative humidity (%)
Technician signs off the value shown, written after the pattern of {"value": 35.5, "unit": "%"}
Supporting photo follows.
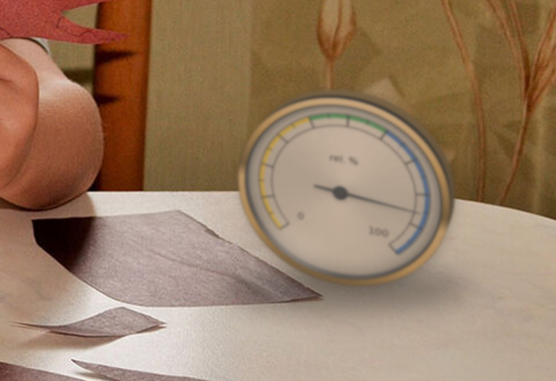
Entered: {"value": 85, "unit": "%"}
